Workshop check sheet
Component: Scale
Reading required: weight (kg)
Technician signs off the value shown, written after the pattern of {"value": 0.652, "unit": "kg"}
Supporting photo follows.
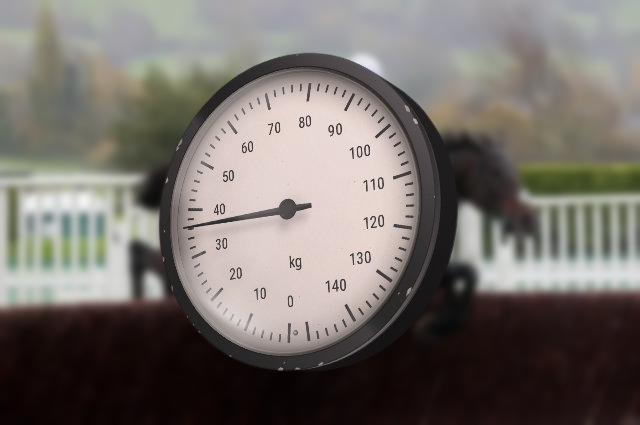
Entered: {"value": 36, "unit": "kg"}
